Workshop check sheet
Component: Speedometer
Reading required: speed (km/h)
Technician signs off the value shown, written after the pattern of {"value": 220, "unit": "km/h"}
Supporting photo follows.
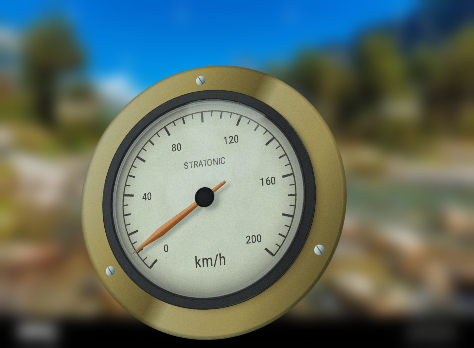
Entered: {"value": 10, "unit": "km/h"}
